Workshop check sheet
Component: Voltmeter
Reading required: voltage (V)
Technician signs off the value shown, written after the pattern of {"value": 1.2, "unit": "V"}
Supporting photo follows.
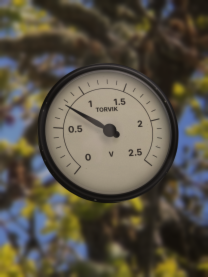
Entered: {"value": 0.75, "unit": "V"}
